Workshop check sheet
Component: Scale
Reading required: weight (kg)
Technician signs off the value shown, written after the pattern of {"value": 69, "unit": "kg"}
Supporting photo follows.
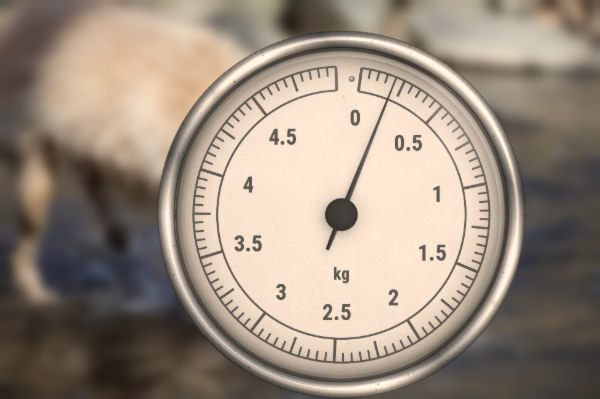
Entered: {"value": 0.2, "unit": "kg"}
